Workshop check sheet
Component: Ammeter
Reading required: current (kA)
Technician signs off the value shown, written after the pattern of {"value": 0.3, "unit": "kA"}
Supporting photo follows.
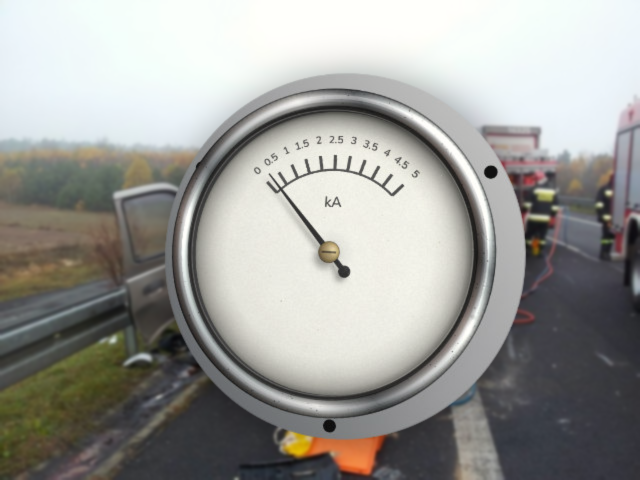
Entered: {"value": 0.25, "unit": "kA"}
